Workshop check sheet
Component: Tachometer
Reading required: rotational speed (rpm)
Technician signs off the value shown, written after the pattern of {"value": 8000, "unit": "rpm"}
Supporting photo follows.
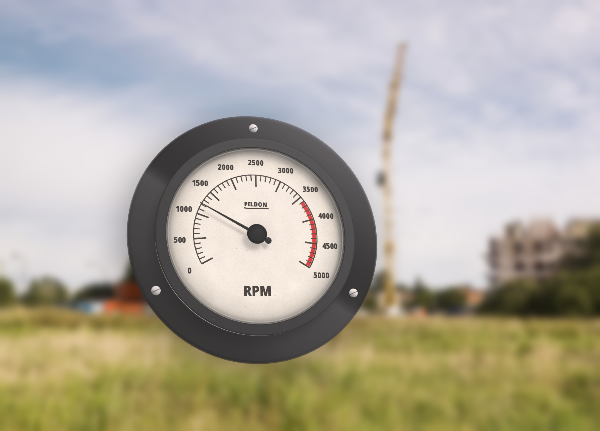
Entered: {"value": 1200, "unit": "rpm"}
